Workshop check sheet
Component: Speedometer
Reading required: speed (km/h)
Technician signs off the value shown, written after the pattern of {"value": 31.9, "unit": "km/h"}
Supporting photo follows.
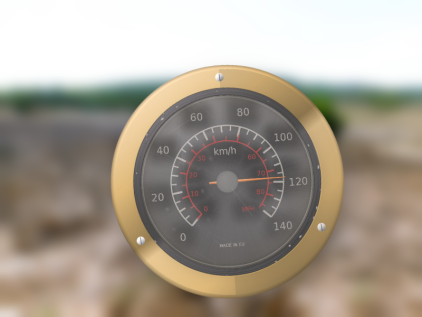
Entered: {"value": 117.5, "unit": "km/h"}
